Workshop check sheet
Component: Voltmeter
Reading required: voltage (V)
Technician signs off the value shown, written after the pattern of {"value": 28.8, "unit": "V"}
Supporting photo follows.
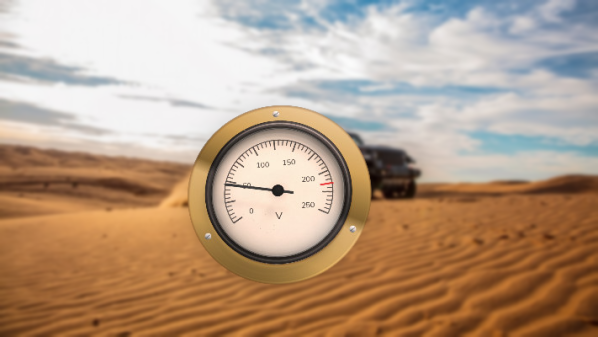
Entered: {"value": 45, "unit": "V"}
